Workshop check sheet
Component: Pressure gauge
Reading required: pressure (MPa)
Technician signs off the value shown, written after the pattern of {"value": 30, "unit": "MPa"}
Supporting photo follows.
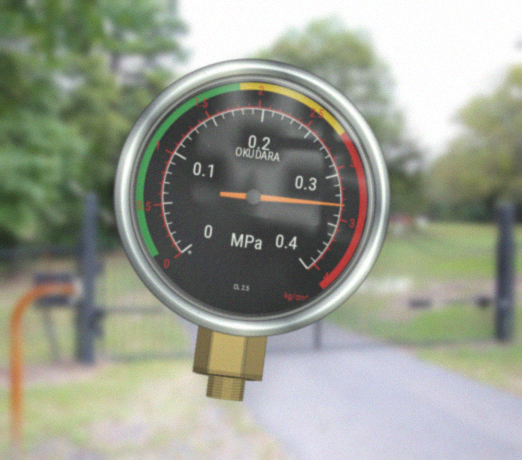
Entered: {"value": 0.33, "unit": "MPa"}
